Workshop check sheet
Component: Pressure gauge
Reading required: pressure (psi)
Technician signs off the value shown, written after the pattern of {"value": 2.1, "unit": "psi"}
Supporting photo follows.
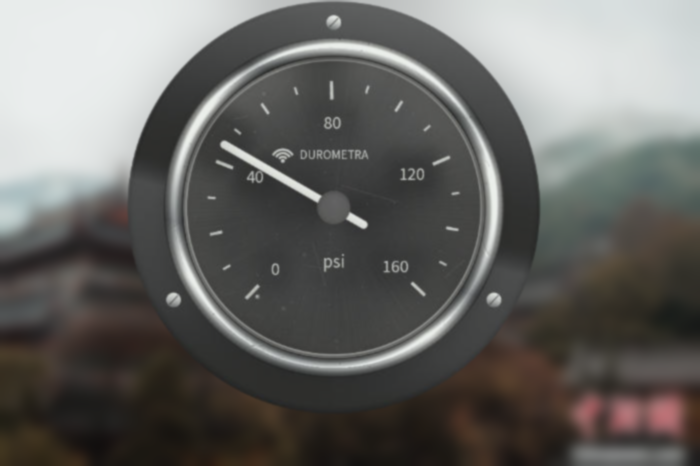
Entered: {"value": 45, "unit": "psi"}
